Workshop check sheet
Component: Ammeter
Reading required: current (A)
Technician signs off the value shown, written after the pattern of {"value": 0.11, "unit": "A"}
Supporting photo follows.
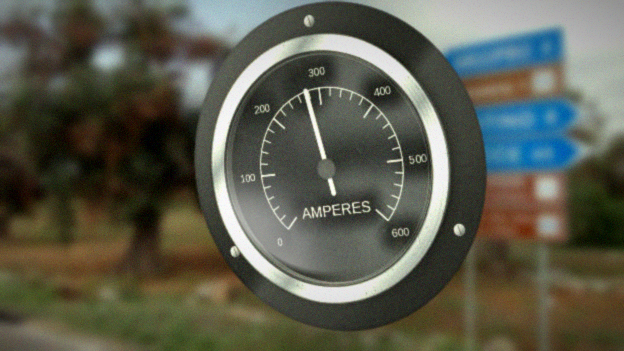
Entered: {"value": 280, "unit": "A"}
